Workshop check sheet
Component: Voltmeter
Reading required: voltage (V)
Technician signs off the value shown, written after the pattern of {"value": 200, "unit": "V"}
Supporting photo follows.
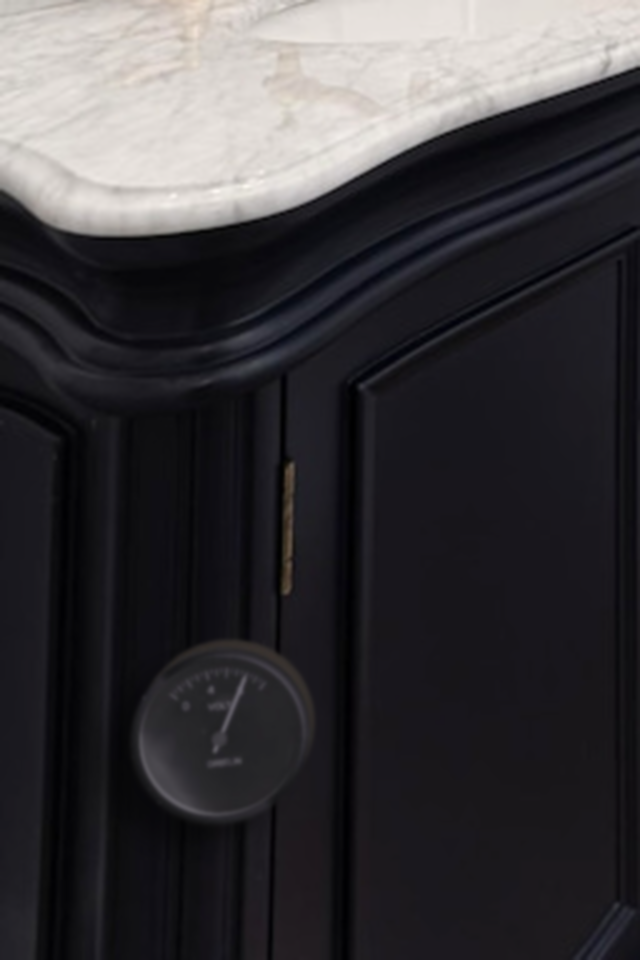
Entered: {"value": 8, "unit": "V"}
